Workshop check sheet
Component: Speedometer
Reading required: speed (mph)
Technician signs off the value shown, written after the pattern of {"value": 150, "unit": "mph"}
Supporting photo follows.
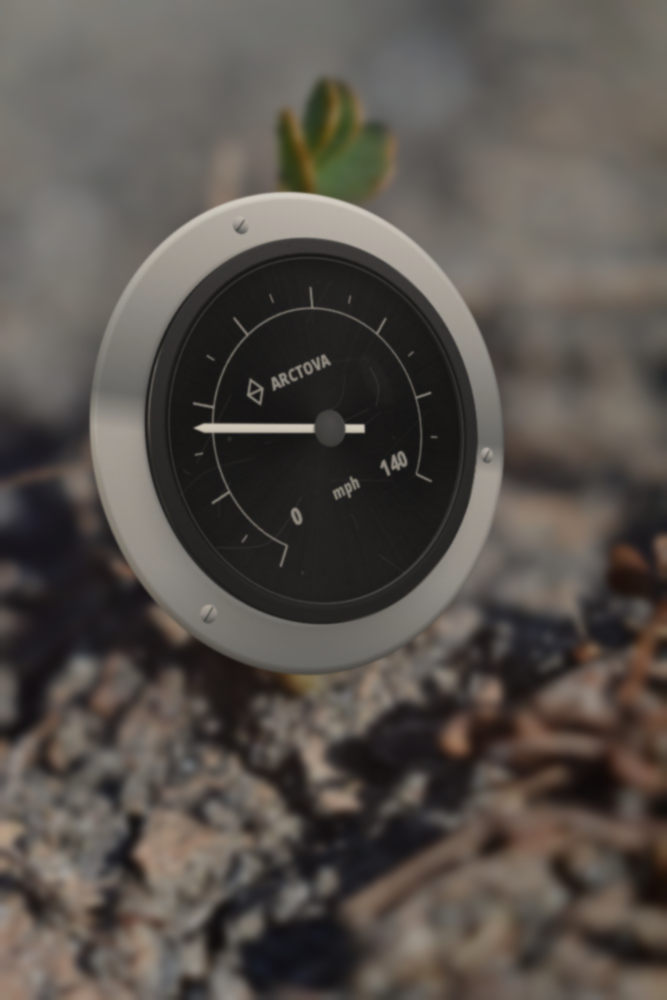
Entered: {"value": 35, "unit": "mph"}
